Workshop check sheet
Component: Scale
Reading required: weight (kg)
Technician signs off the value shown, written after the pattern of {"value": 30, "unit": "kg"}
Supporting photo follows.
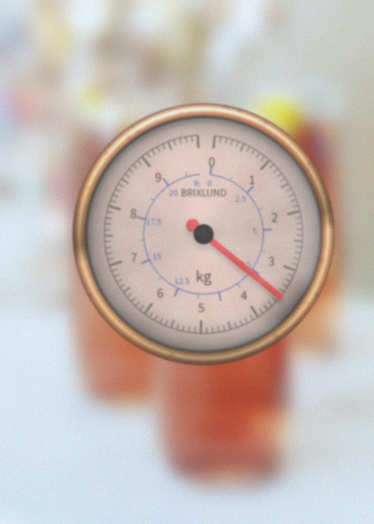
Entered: {"value": 3.5, "unit": "kg"}
